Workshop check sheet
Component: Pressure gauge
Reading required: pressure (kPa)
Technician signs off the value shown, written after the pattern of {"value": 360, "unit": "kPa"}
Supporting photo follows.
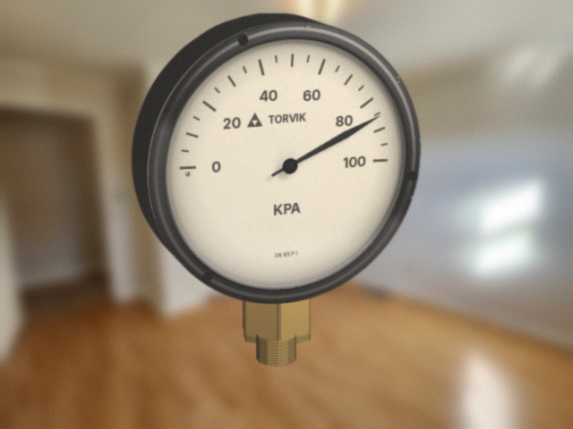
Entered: {"value": 85, "unit": "kPa"}
